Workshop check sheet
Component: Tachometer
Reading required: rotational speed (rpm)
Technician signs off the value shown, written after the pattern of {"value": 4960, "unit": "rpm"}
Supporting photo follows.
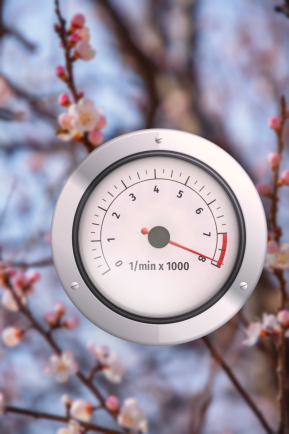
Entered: {"value": 7875, "unit": "rpm"}
